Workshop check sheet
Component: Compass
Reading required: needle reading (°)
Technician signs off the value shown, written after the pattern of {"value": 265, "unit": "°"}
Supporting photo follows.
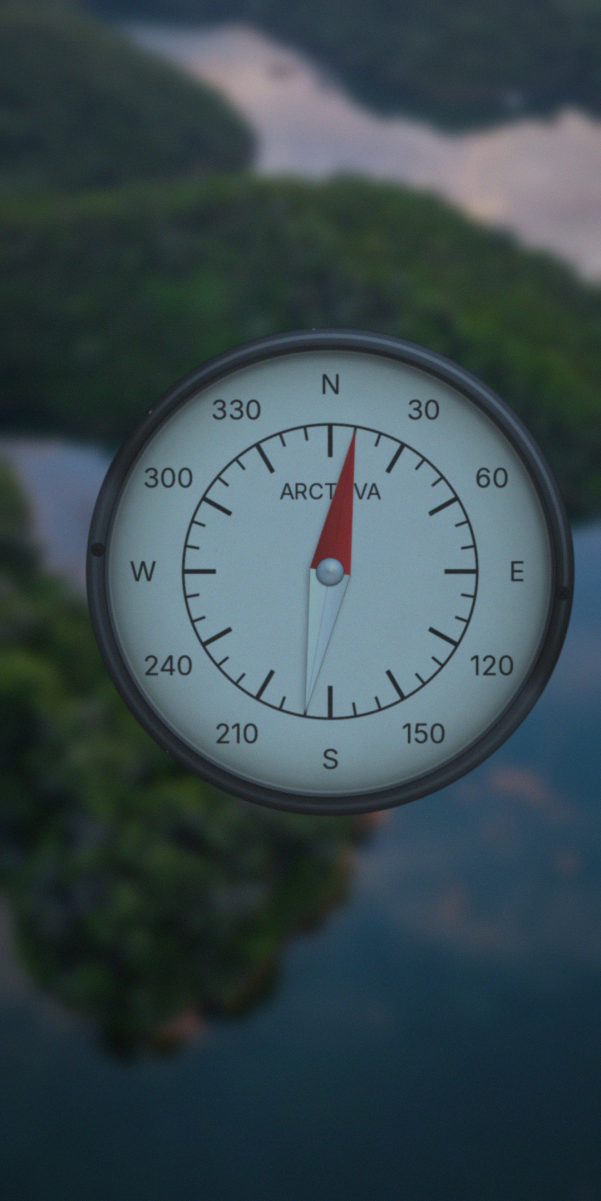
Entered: {"value": 10, "unit": "°"}
